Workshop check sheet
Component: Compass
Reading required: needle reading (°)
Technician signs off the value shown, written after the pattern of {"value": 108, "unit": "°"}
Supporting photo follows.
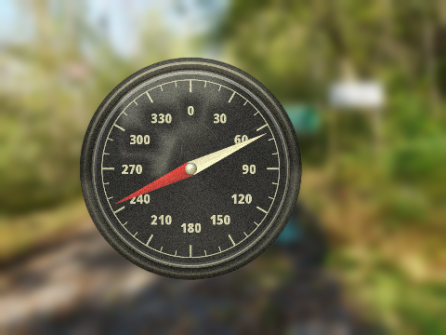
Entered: {"value": 245, "unit": "°"}
